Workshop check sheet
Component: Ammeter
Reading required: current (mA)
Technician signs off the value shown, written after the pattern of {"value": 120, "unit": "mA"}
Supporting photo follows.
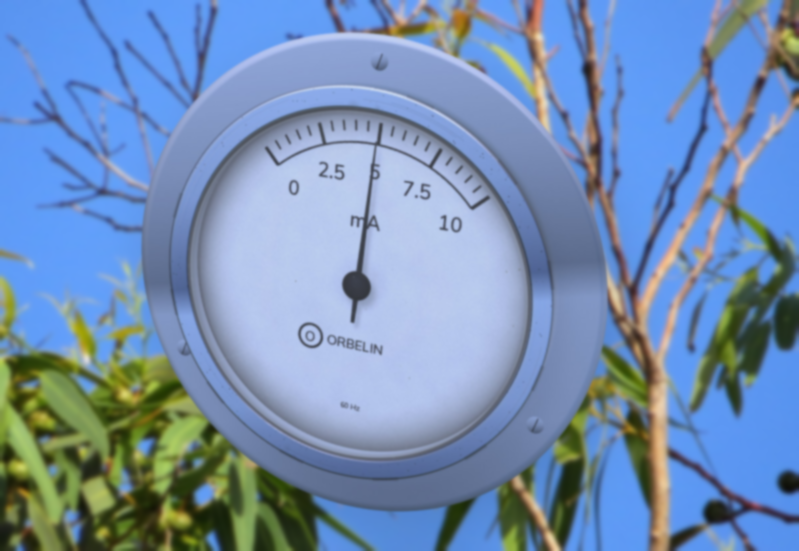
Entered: {"value": 5, "unit": "mA"}
